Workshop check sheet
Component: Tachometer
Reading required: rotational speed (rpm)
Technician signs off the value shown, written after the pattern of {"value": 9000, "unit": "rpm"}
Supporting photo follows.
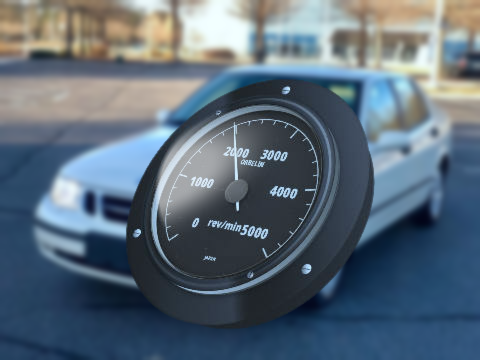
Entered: {"value": 2000, "unit": "rpm"}
